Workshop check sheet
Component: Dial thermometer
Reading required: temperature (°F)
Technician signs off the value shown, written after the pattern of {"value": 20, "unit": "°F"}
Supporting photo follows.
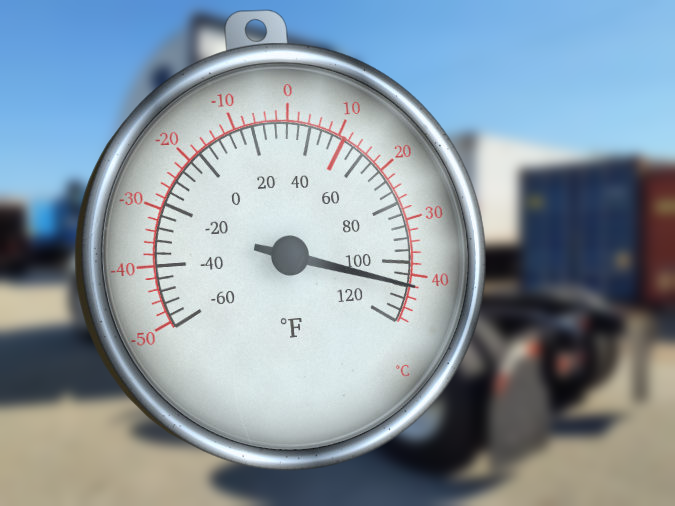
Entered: {"value": 108, "unit": "°F"}
